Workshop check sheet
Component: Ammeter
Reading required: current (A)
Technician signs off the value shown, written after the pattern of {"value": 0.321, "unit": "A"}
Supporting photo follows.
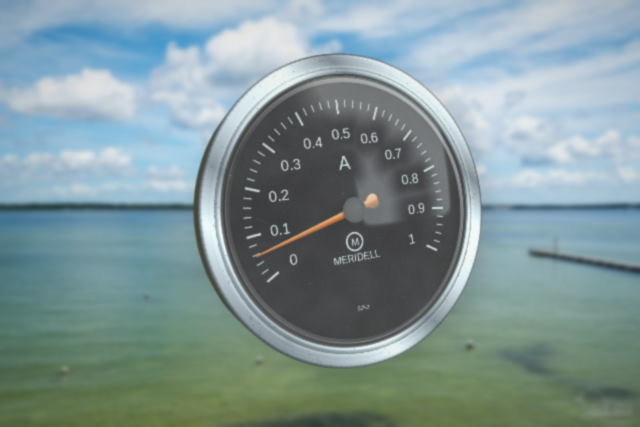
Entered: {"value": 0.06, "unit": "A"}
